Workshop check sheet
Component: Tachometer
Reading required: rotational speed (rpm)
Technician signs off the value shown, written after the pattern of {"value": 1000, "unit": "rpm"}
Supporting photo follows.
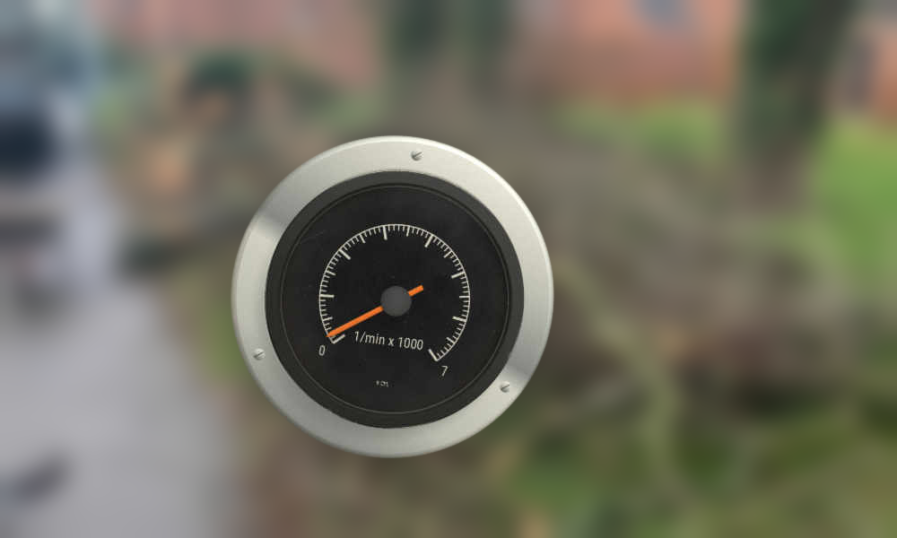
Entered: {"value": 200, "unit": "rpm"}
